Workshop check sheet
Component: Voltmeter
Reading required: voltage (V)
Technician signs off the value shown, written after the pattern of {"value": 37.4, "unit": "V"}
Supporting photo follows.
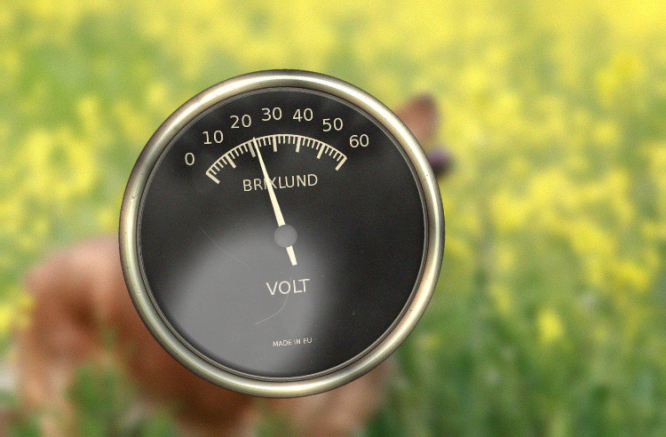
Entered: {"value": 22, "unit": "V"}
